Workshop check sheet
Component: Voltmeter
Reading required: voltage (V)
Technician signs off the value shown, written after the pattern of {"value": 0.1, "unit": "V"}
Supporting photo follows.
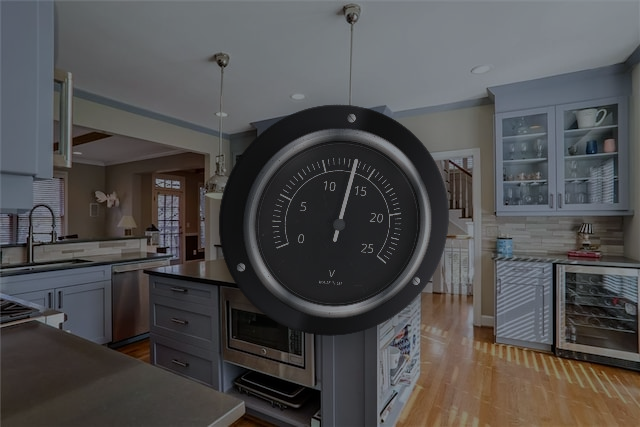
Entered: {"value": 13, "unit": "V"}
